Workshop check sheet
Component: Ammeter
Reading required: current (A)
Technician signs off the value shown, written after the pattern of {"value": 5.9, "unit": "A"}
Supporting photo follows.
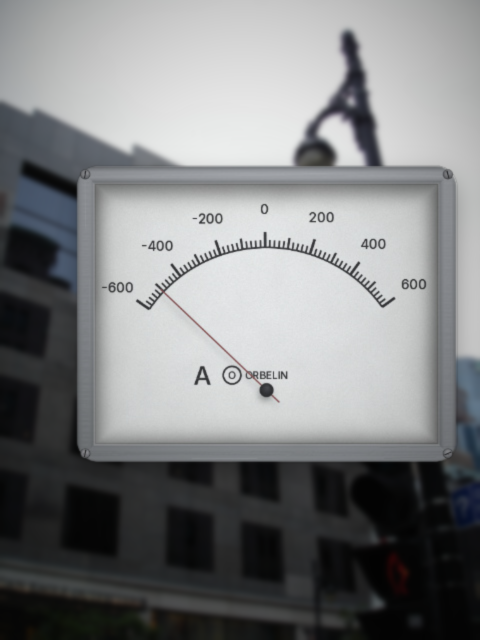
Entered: {"value": -500, "unit": "A"}
